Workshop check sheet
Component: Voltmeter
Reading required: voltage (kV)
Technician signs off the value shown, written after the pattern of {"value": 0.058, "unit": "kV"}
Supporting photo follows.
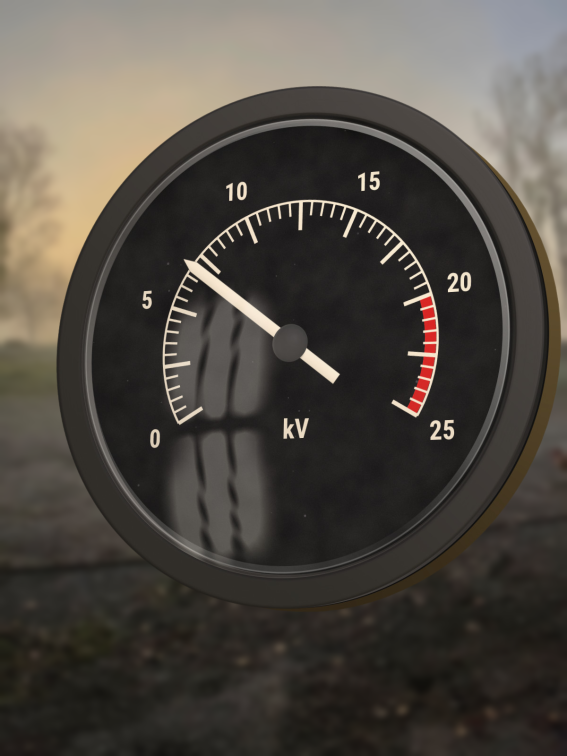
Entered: {"value": 7, "unit": "kV"}
